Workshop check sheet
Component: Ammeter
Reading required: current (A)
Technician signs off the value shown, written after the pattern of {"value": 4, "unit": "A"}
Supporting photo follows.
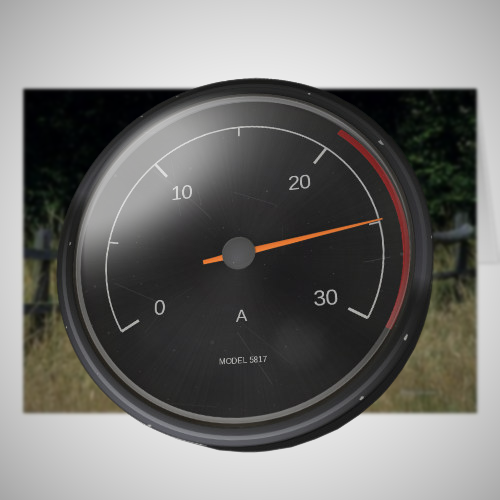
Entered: {"value": 25, "unit": "A"}
